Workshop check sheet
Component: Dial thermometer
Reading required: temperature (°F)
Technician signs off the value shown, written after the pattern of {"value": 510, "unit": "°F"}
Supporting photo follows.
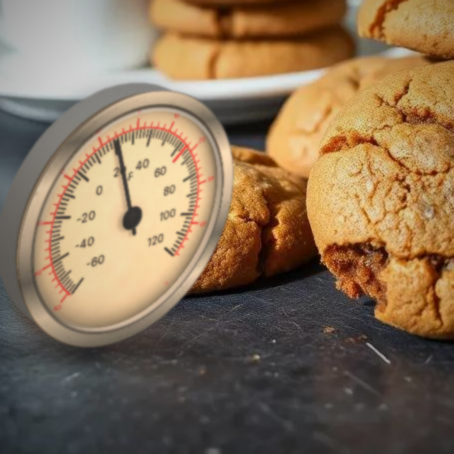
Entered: {"value": 20, "unit": "°F"}
